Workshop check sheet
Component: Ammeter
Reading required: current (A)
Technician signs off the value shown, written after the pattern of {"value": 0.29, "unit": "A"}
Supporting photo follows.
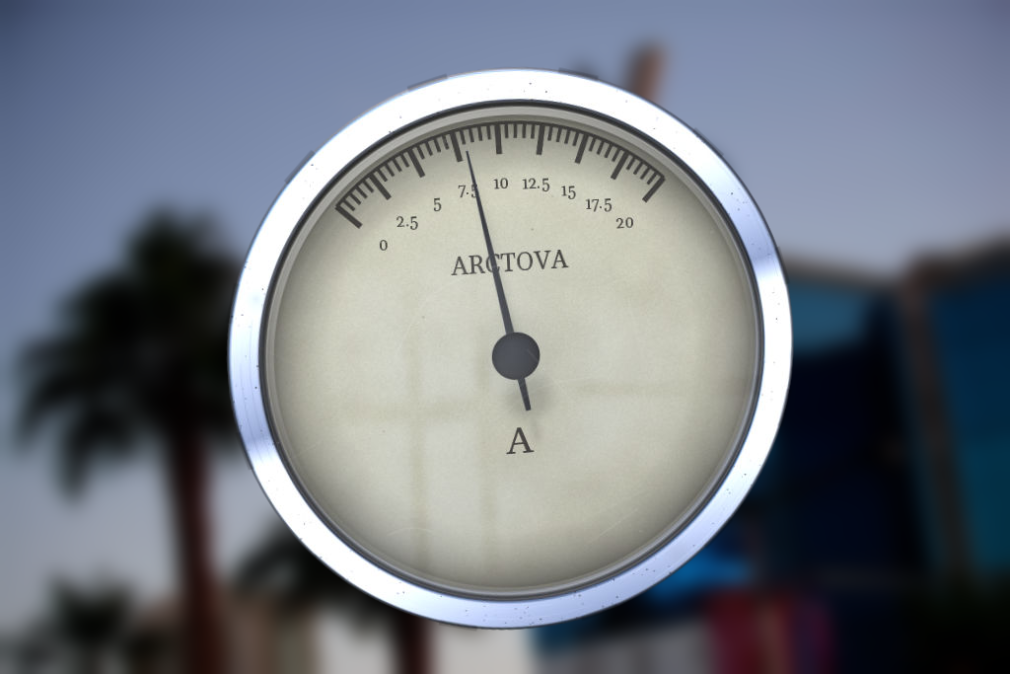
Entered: {"value": 8, "unit": "A"}
